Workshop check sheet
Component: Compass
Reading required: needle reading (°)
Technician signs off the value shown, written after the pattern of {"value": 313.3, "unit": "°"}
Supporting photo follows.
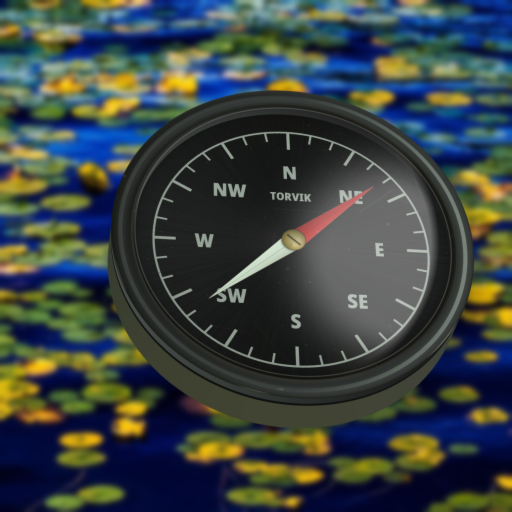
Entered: {"value": 50, "unit": "°"}
